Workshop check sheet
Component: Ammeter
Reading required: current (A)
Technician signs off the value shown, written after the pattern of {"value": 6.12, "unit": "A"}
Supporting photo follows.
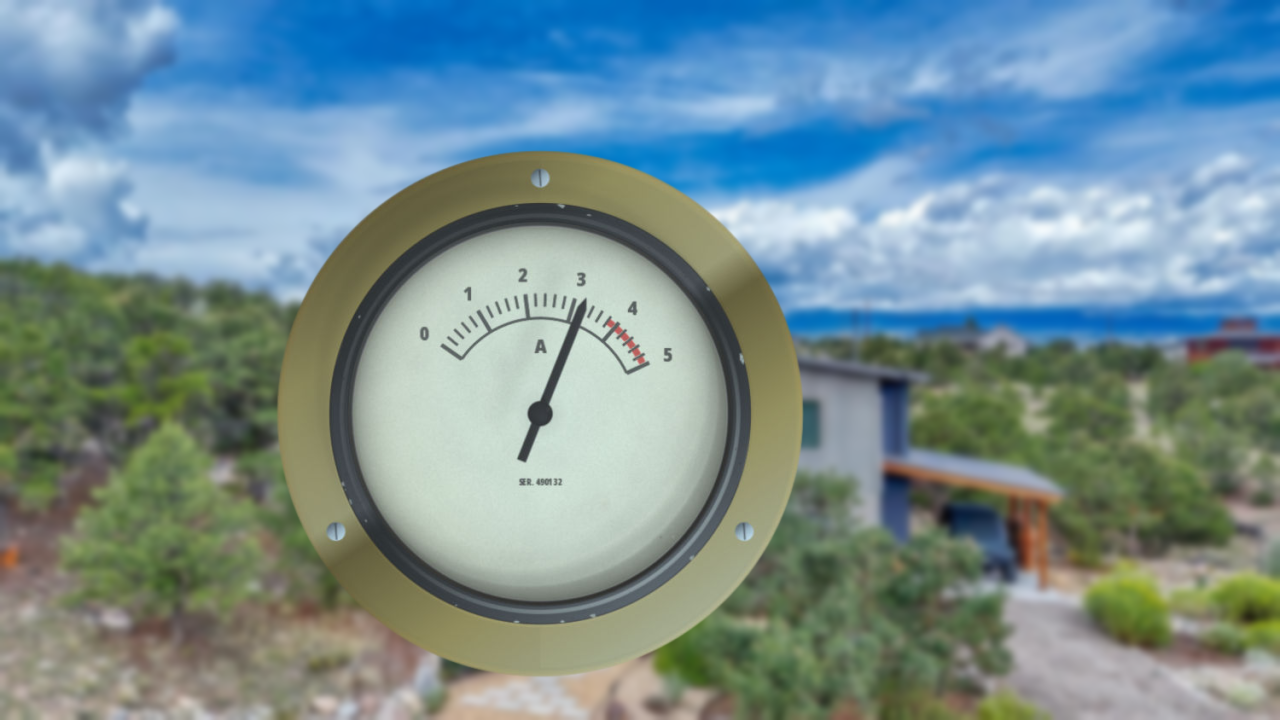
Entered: {"value": 3.2, "unit": "A"}
